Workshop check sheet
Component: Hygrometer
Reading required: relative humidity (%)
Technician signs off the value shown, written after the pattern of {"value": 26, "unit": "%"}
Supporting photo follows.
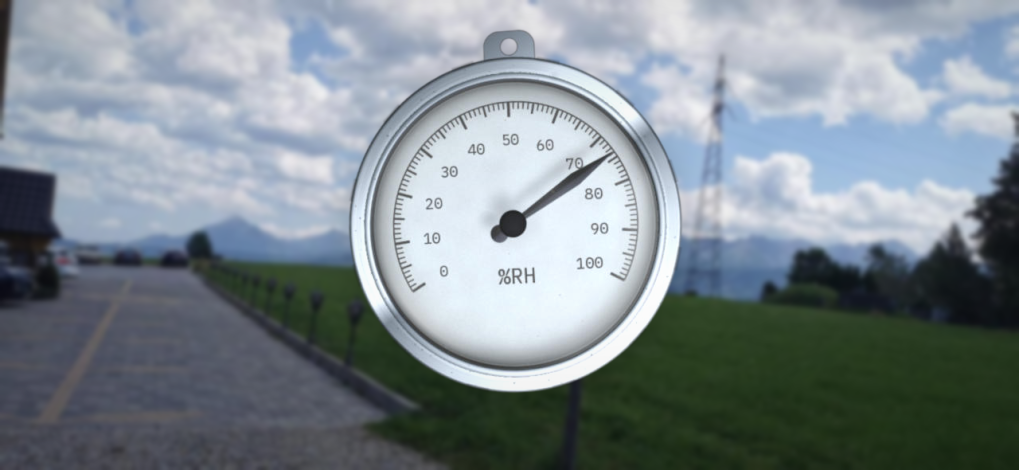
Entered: {"value": 74, "unit": "%"}
